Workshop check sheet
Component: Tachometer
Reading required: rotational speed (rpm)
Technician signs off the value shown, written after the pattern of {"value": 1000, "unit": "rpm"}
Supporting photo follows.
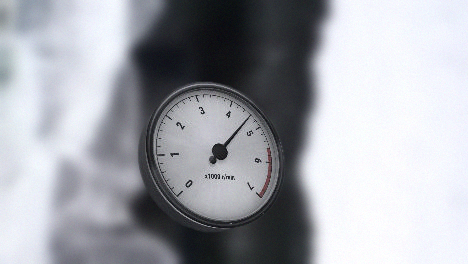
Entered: {"value": 4600, "unit": "rpm"}
